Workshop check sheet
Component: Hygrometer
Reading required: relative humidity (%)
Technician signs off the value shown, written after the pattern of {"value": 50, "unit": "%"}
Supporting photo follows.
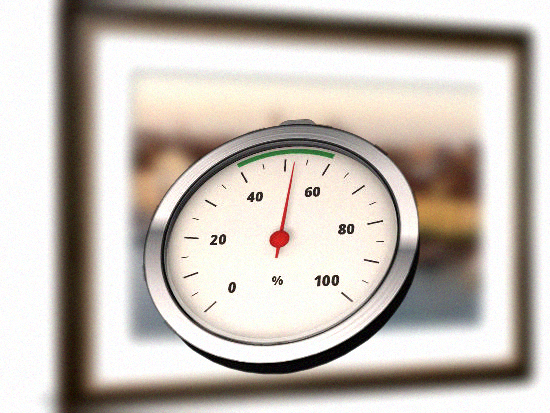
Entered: {"value": 52.5, "unit": "%"}
